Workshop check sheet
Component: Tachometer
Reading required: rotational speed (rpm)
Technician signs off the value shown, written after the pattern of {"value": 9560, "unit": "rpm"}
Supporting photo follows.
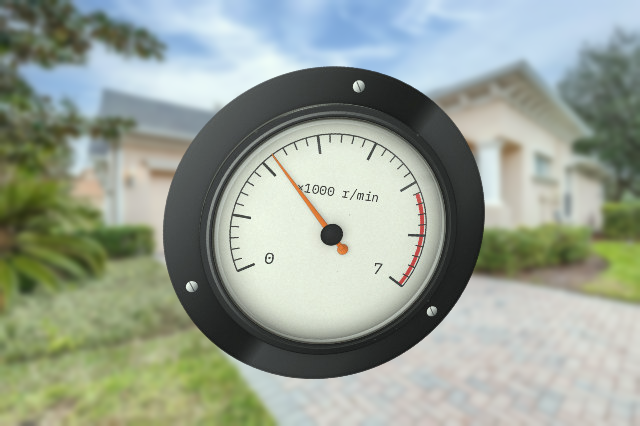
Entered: {"value": 2200, "unit": "rpm"}
